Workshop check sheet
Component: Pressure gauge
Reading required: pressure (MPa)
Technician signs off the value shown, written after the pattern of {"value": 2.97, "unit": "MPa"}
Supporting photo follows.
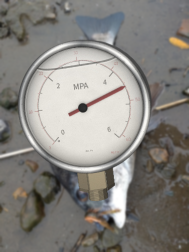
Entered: {"value": 4.5, "unit": "MPa"}
